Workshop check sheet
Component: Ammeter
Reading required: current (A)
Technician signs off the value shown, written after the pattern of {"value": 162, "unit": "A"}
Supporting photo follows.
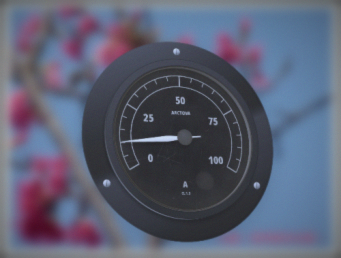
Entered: {"value": 10, "unit": "A"}
